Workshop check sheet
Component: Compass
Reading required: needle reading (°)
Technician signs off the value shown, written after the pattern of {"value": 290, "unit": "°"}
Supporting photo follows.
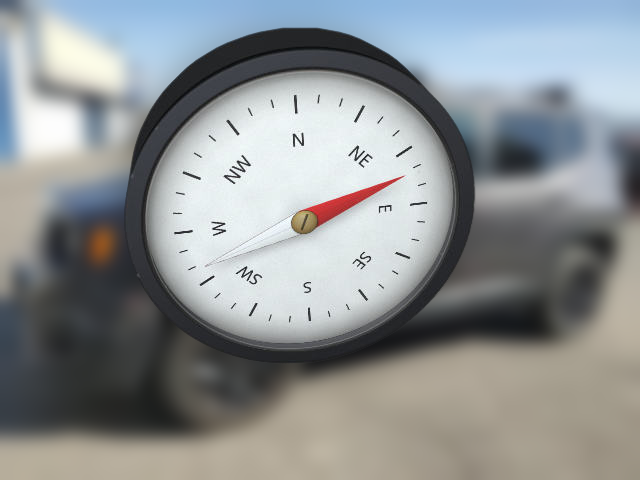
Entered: {"value": 70, "unit": "°"}
